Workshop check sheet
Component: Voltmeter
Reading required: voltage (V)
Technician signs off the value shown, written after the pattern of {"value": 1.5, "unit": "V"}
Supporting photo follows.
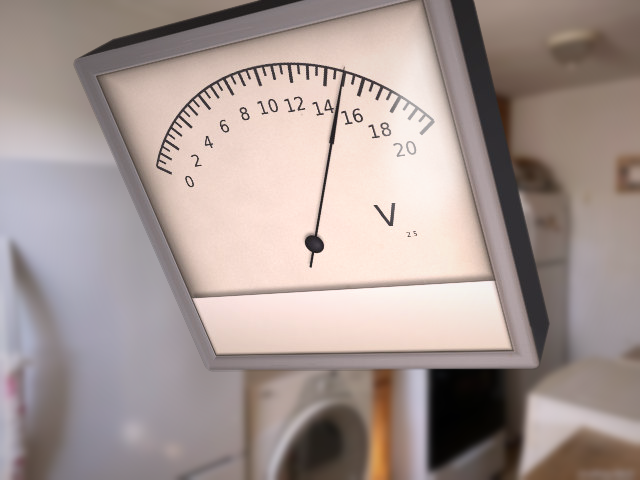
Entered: {"value": 15, "unit": "V"}
